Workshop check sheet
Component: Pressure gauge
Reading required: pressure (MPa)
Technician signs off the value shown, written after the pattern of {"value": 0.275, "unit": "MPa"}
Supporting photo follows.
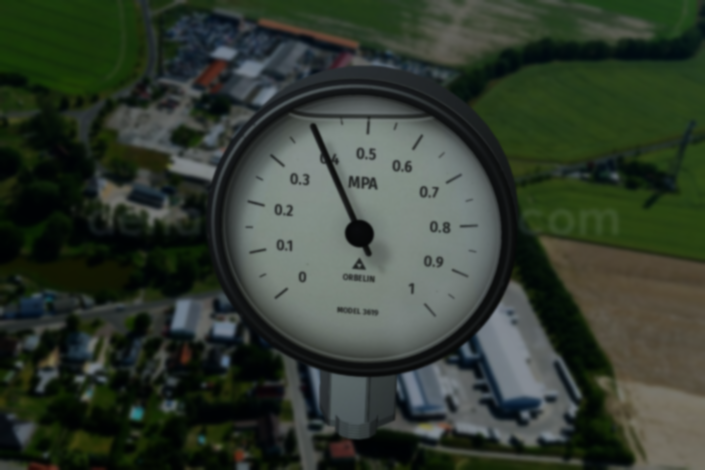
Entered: {"value": 0.4, "unit": "MPa"}
